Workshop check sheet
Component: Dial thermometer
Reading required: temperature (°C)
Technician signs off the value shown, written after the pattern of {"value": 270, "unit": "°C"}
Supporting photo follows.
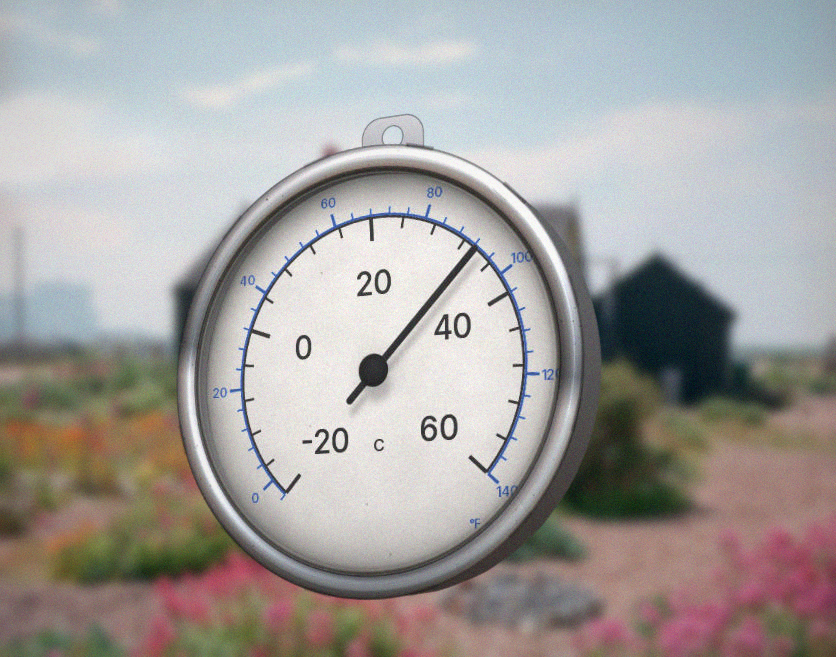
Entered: {"value": 34, "unit": "°C"}
